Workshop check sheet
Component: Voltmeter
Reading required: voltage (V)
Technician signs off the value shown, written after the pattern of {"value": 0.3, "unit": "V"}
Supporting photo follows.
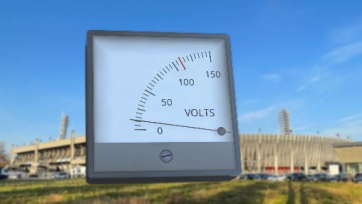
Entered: {"value": 10, "unit": "V"}
